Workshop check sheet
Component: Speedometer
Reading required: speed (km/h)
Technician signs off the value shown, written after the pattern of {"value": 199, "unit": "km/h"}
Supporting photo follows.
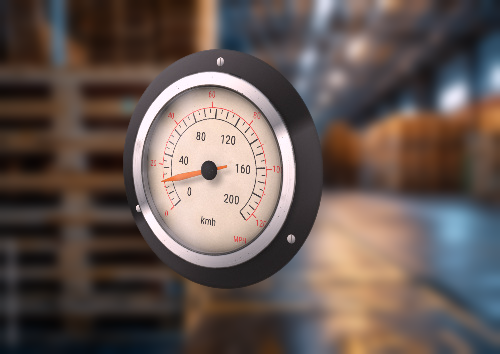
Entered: {"value": 20, "unit": "km/h"}
